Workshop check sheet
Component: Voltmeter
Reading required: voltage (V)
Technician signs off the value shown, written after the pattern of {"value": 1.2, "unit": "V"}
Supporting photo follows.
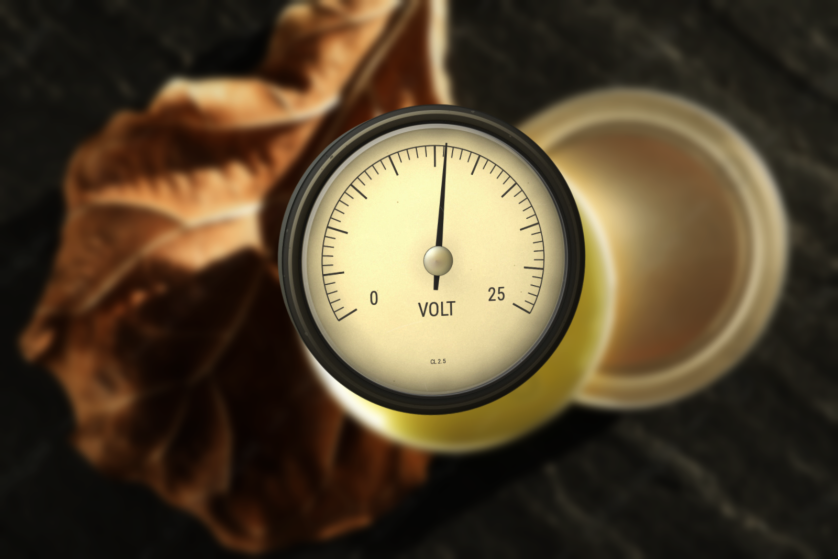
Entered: {"value": 13, "unit": "V"}
